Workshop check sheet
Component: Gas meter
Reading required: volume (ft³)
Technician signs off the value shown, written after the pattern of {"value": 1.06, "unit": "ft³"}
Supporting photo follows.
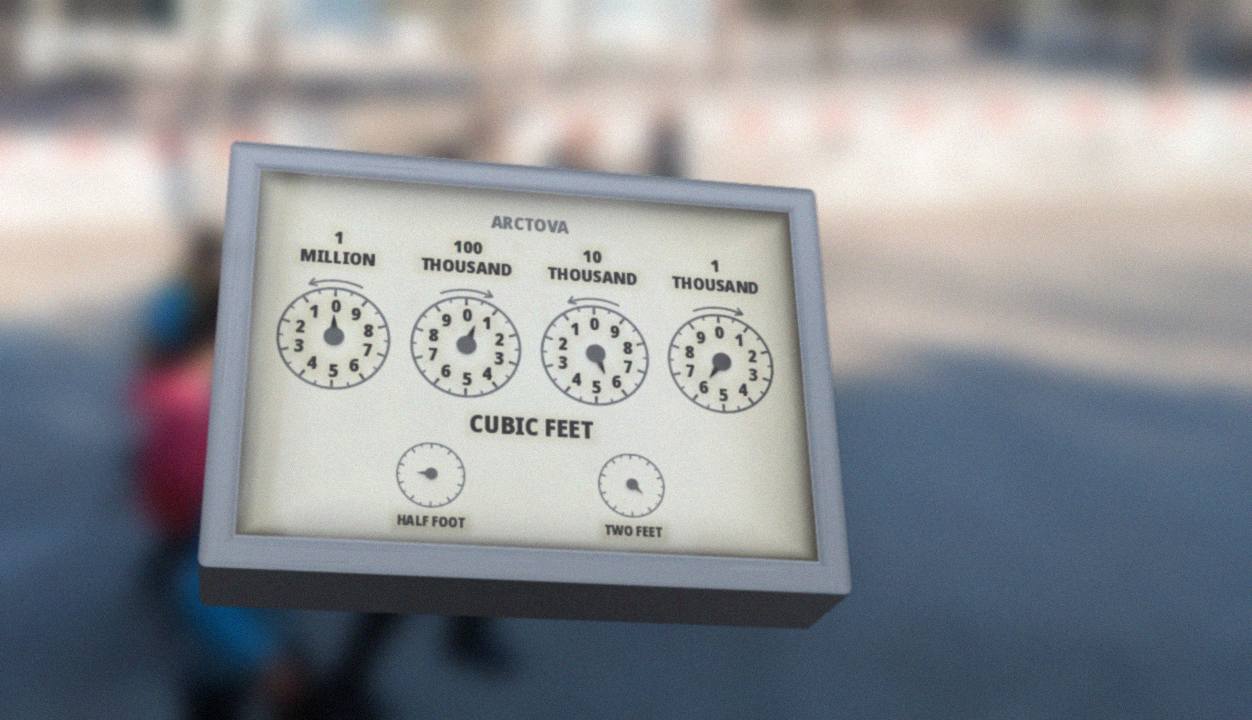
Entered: {"value": 5600, "unit": "ft³"}
